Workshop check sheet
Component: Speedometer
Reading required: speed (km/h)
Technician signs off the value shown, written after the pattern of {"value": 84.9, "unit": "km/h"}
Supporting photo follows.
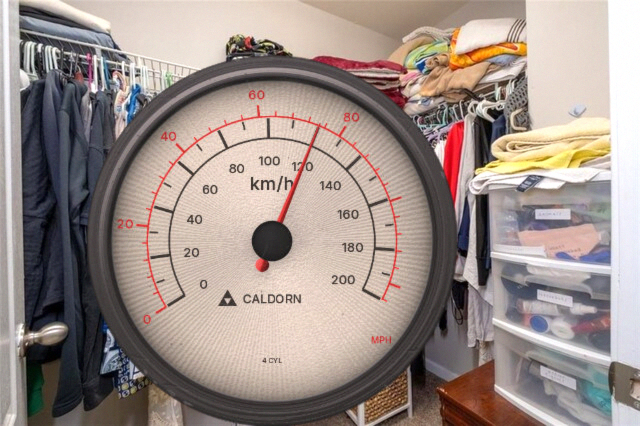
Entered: {"value": 120, "unit": "km/h"}
